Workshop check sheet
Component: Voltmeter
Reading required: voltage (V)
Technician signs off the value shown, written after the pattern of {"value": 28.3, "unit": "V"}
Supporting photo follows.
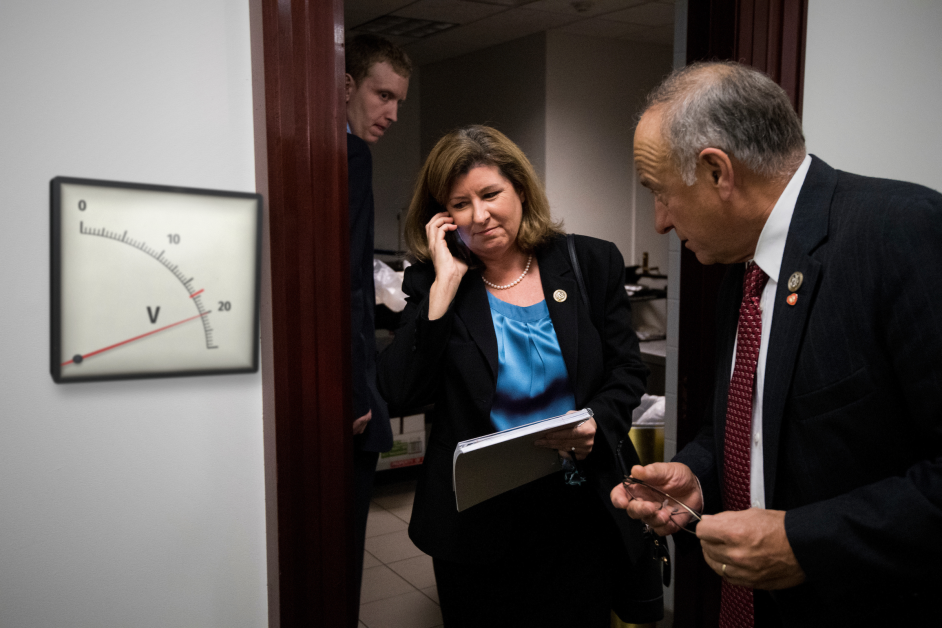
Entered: {"value": 20, "unit": "V"}
